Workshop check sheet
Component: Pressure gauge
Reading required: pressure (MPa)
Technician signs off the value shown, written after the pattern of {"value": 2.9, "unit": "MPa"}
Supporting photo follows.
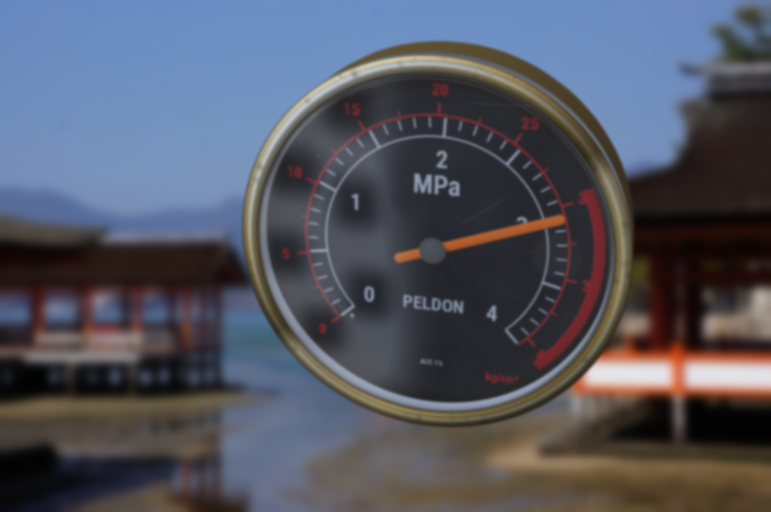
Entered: {"value": 3, "unit": "MPa"}
